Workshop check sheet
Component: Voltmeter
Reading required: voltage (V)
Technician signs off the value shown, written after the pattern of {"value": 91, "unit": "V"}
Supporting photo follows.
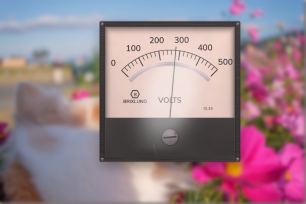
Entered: {"value": 280, "unit": "V"}
